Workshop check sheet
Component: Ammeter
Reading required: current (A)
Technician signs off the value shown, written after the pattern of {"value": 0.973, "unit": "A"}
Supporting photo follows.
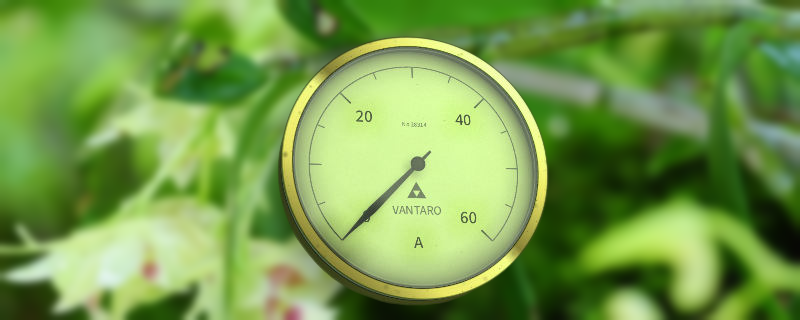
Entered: {"value": 0, "unit": "A"}
